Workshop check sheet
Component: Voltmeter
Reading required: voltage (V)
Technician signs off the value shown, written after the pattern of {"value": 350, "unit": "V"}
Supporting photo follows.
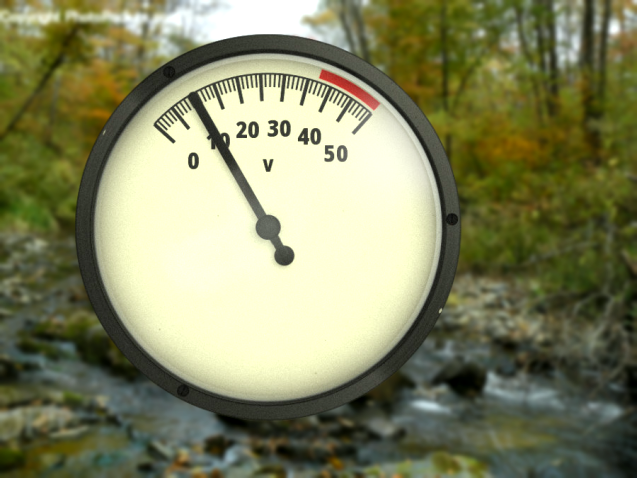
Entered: {"value": 10, "unit": "V"}
